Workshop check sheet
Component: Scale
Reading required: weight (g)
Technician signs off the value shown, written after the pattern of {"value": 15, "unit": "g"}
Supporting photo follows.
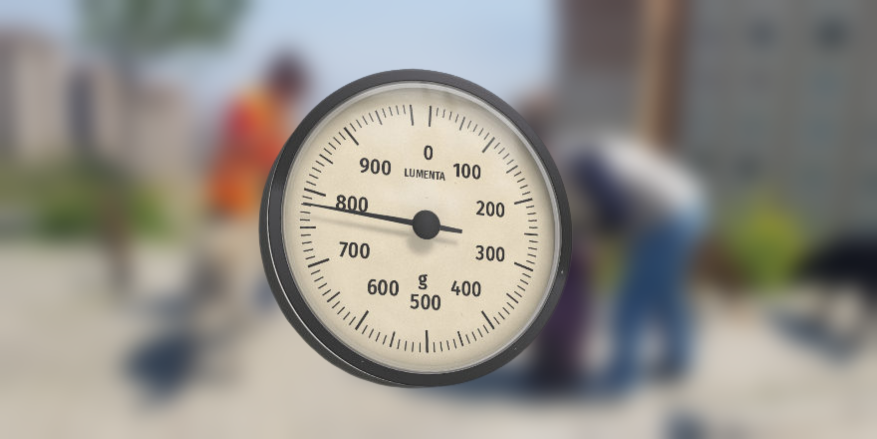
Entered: {"value": 780, "unit": "g"}
